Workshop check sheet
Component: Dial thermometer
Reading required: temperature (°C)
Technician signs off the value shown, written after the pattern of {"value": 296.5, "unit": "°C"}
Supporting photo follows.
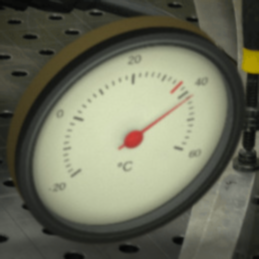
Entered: {"value": 40, "unit": "°C"}
